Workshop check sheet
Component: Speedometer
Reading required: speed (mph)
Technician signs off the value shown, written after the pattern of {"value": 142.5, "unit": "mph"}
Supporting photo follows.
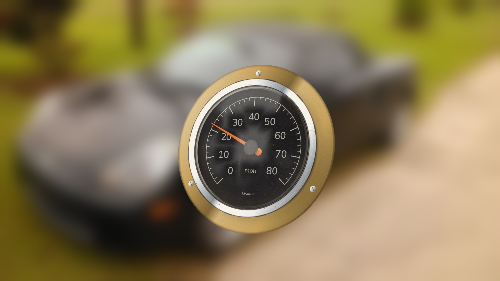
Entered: {"value": 22, "unit": "mph"}
